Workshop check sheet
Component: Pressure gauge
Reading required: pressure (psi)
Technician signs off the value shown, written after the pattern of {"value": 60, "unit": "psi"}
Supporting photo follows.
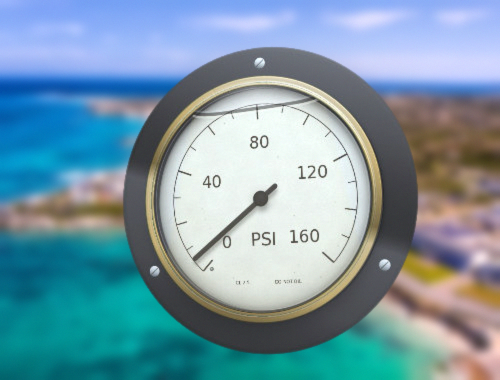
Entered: {"value": 5, "unit": "psi"}
